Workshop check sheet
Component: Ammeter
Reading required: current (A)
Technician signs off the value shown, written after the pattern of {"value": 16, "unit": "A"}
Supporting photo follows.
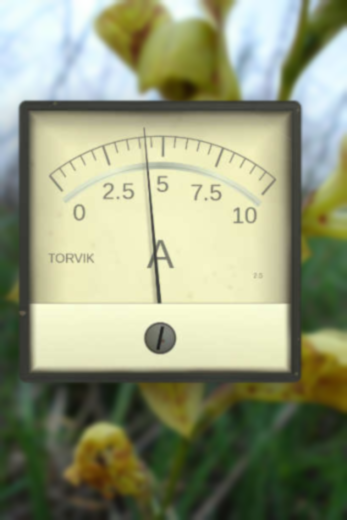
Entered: {"value": 4.25, "unit": "A"}
